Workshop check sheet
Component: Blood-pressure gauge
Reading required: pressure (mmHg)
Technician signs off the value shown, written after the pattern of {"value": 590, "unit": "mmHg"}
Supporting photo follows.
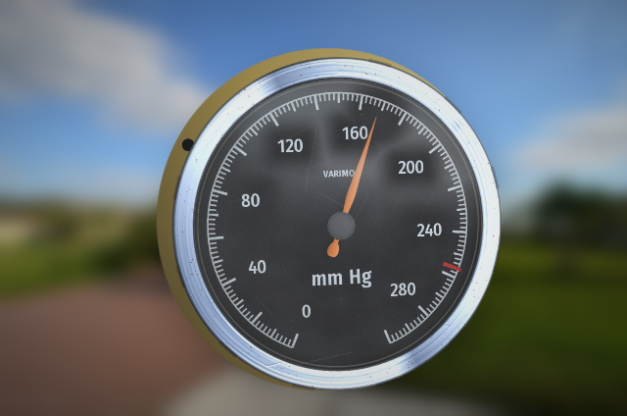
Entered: {"value": 168, "unit": "mmHg"}
